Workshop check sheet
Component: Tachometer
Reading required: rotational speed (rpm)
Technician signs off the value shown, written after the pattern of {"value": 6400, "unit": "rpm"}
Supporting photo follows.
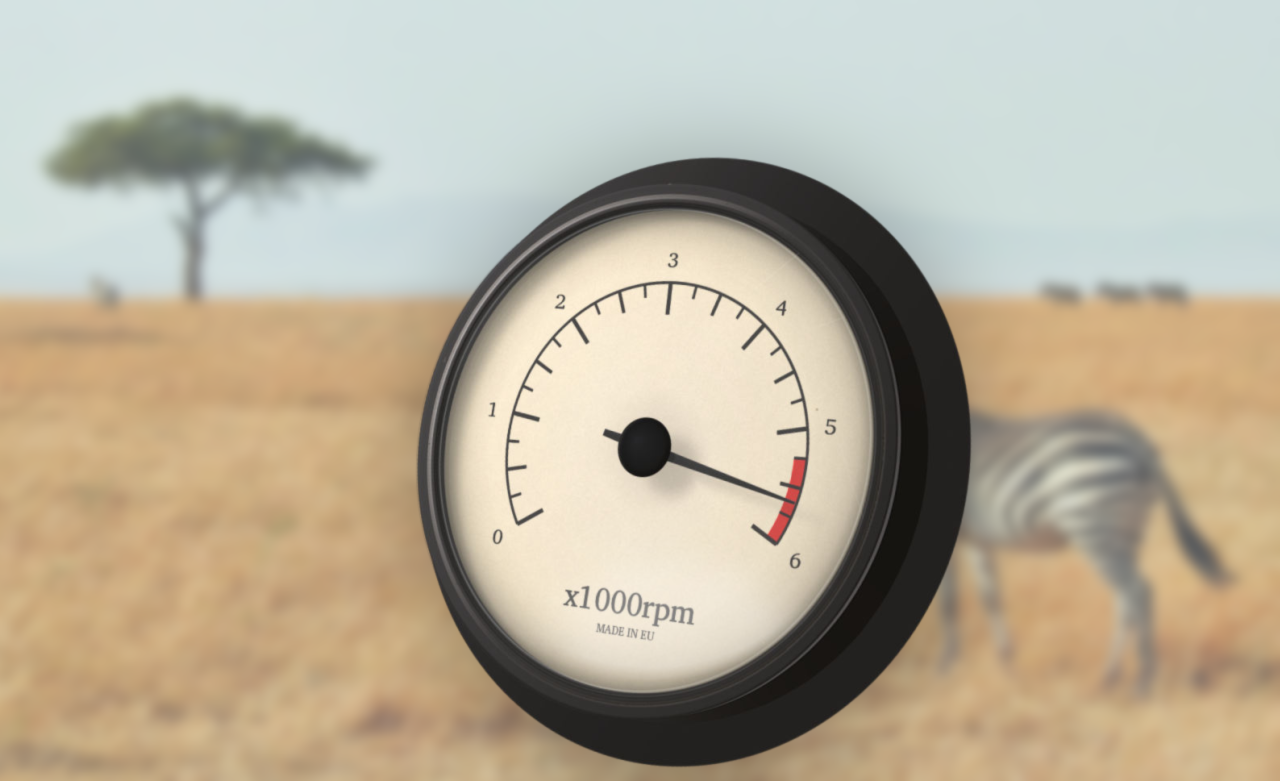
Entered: {"value": 5625, "unit": "rpm"}
